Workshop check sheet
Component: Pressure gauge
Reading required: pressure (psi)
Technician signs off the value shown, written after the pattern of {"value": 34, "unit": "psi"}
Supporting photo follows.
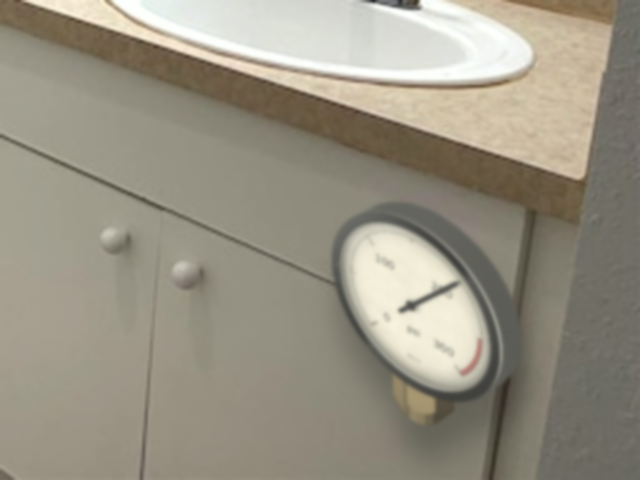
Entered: {"value": 200, "unit": "psi"}
